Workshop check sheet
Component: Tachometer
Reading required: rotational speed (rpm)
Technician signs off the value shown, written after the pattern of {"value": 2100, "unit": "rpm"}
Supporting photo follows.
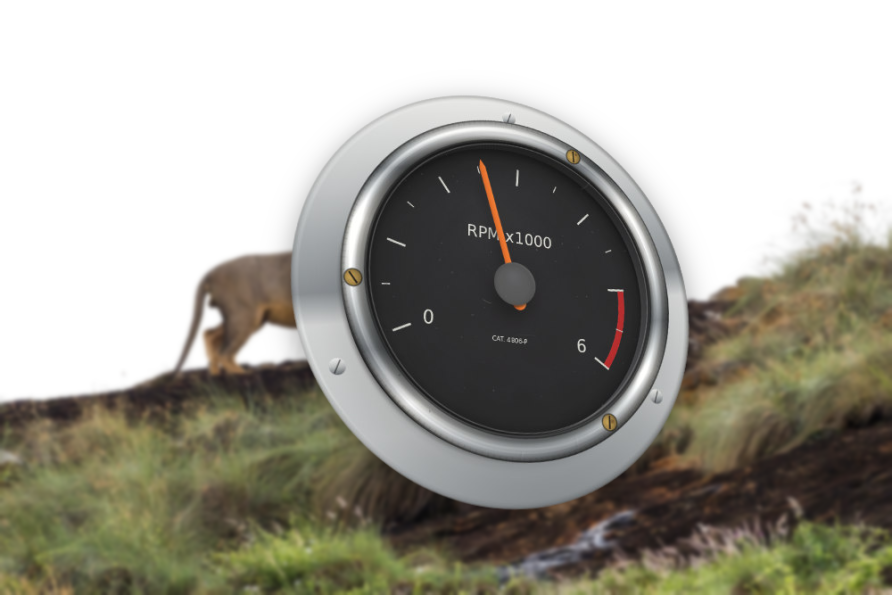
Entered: {"value": 2500, "unit": "rpm"}
